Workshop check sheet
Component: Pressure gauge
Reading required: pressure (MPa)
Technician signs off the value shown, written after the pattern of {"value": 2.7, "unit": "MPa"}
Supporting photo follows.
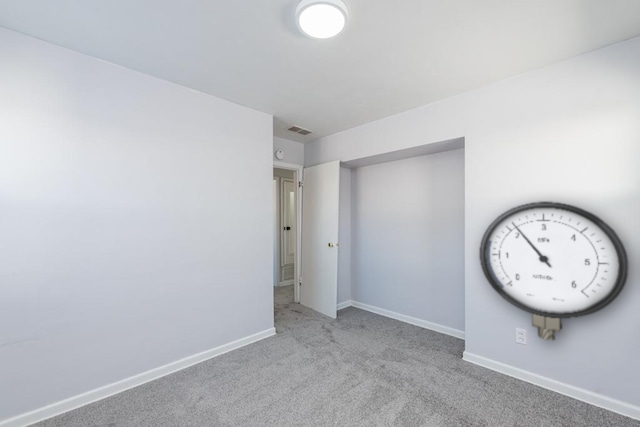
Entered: {"value": 2.2, "unit": "MPa"}
